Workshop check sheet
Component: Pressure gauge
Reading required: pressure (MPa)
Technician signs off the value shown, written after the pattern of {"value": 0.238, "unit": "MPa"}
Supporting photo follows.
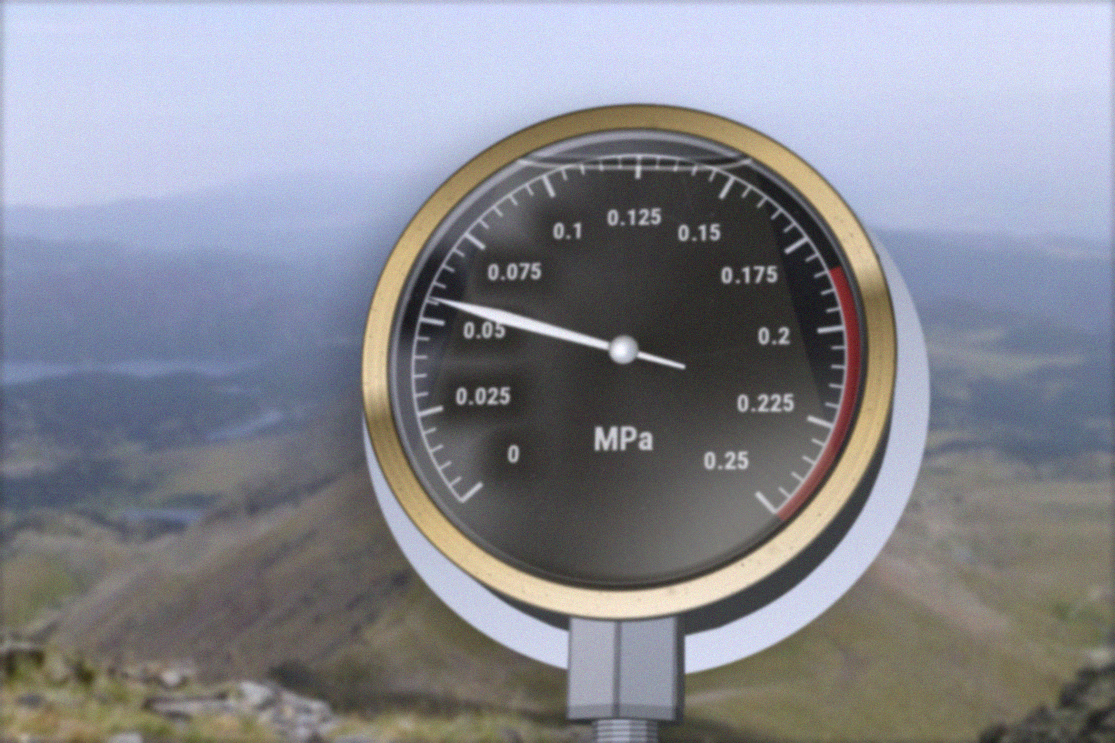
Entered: {"value": 0.055, "unit": "MPa"}
